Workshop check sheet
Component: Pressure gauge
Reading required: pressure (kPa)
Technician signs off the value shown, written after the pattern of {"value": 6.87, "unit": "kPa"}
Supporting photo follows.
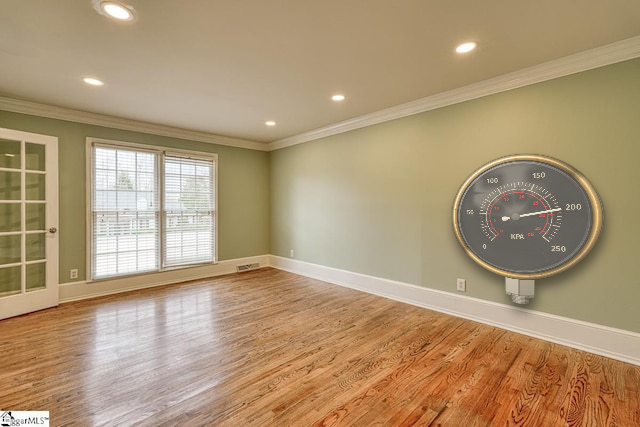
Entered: {"value": 200, "unit": "kPa"}
